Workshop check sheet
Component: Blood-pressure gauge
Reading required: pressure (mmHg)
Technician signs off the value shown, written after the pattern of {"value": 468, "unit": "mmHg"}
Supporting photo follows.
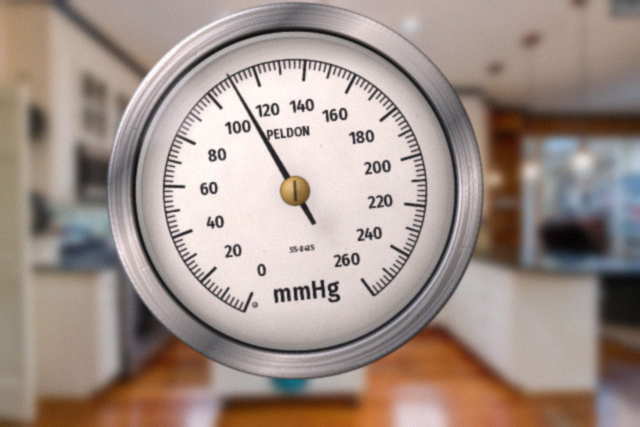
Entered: {"value": 110, "unit": "mmHg"}
